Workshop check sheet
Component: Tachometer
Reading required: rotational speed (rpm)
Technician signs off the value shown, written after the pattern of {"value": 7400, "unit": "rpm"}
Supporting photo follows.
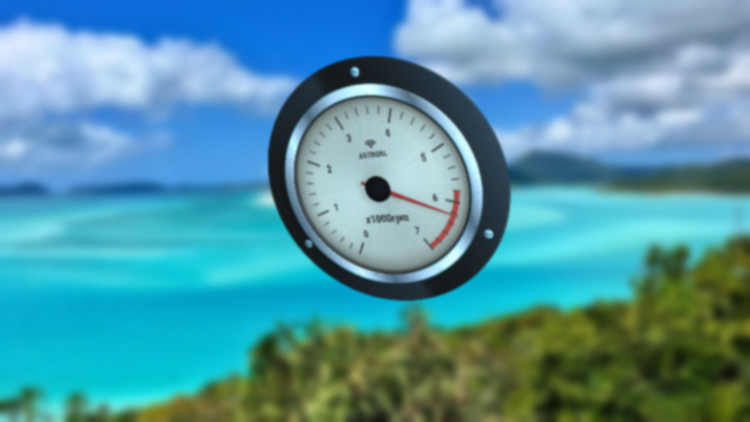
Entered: {"value": 6200, "unit": "rpm"}
